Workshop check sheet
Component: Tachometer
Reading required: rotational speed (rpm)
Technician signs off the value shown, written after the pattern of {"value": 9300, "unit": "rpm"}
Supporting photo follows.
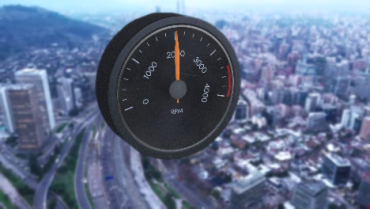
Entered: {"value": 2000, "unit": "rpm"}
